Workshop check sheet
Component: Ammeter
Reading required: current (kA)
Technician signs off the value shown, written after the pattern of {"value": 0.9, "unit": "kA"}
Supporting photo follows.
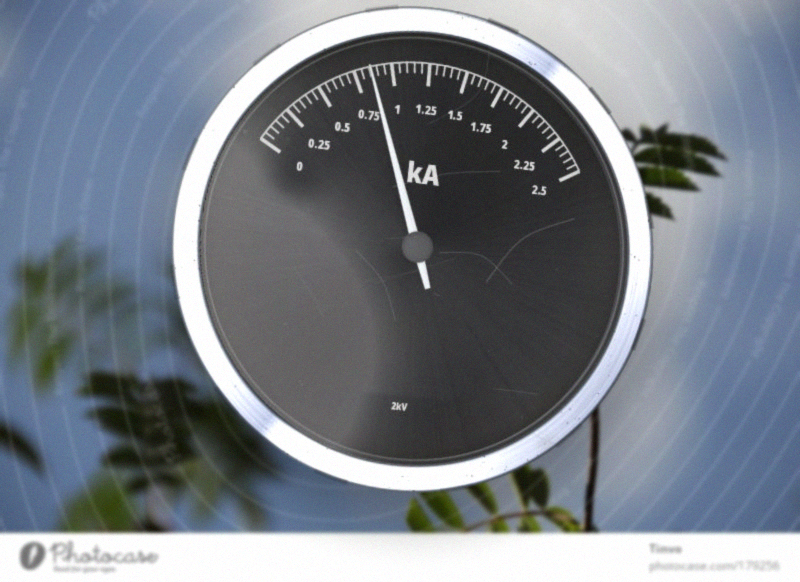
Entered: {"value": 0.85, "unit": "kA"}
